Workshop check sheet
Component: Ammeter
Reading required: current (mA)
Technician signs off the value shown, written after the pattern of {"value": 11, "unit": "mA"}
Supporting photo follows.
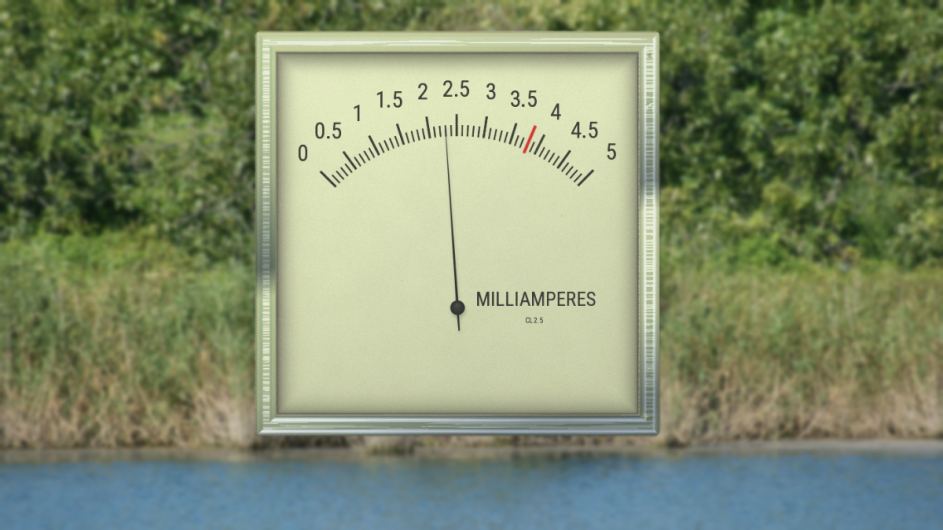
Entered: {"value": 2.3, "unit": "mA"}
